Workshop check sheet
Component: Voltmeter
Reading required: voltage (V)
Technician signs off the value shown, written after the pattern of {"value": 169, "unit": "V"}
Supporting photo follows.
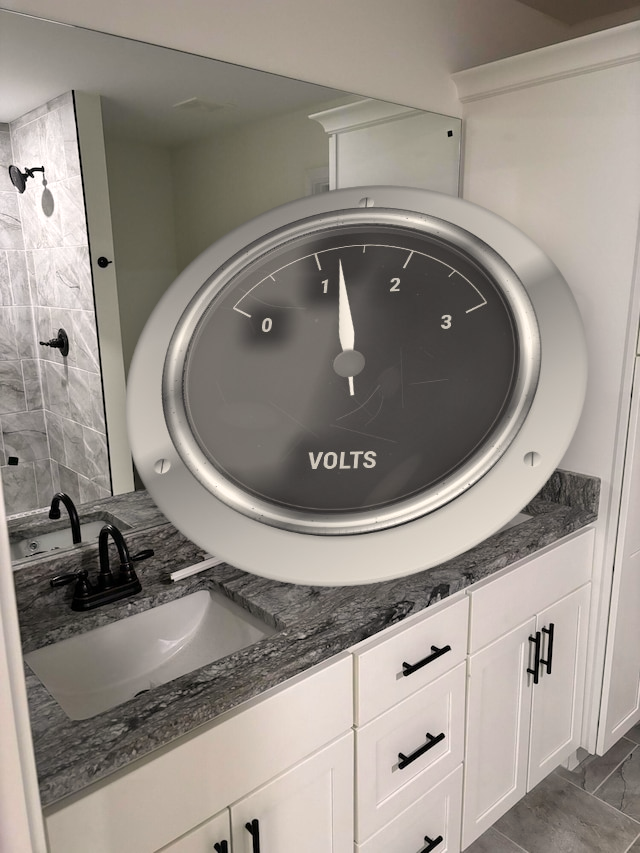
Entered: {"value": 1.25, "unit": "V"}
